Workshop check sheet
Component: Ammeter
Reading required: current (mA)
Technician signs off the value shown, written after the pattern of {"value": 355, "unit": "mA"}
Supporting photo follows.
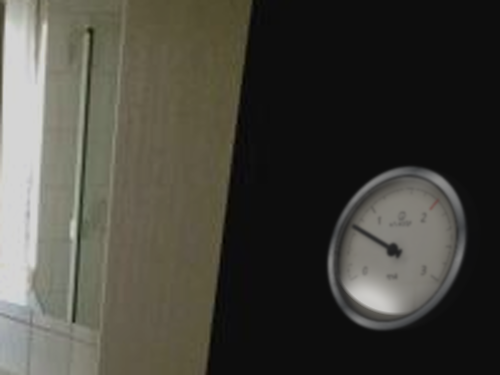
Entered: {"value": 0.7, "unit": "mA"}
